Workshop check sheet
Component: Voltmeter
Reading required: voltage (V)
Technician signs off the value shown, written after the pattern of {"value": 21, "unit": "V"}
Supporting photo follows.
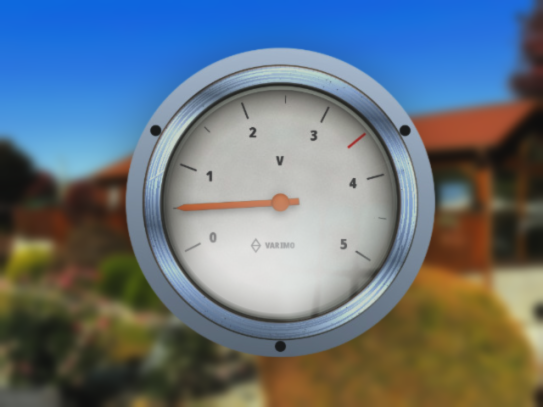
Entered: {"value": 0.5, "unit": "V"}
